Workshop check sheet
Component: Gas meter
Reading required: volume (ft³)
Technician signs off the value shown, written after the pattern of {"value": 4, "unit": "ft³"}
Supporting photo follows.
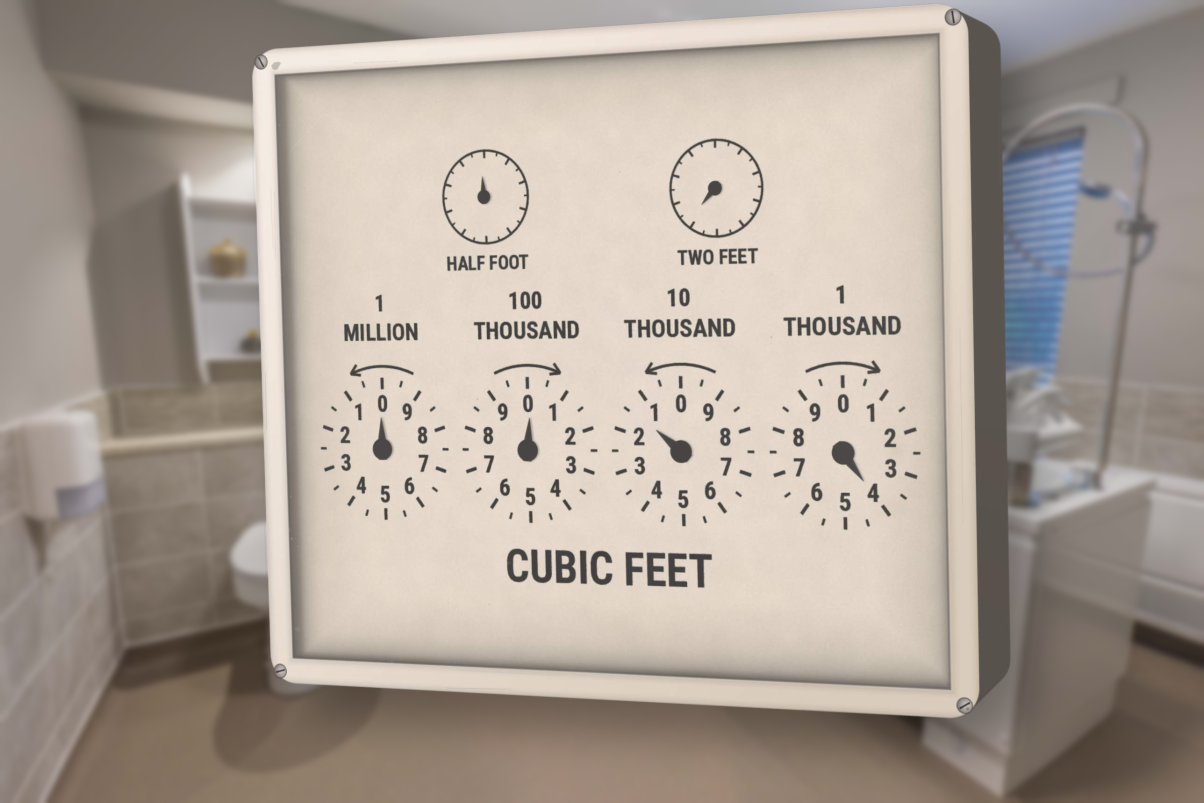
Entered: {"value": 1400, "unit": "ft³"}
